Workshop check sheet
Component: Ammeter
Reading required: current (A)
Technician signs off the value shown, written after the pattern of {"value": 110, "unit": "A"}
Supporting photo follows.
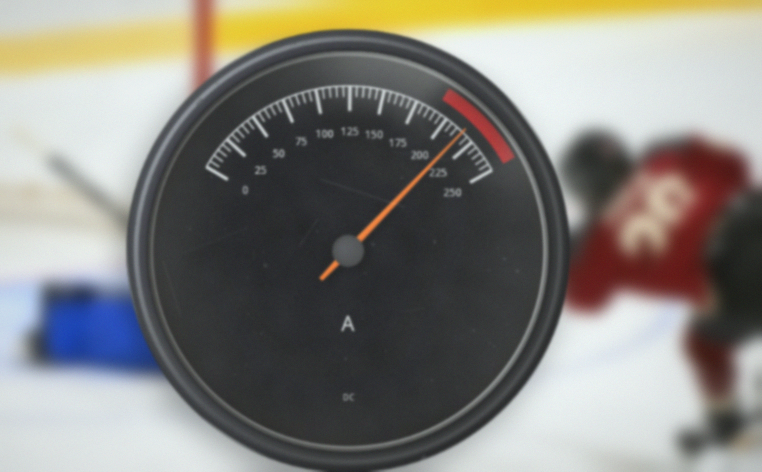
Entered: {"value": 215, "unit": "A"}
